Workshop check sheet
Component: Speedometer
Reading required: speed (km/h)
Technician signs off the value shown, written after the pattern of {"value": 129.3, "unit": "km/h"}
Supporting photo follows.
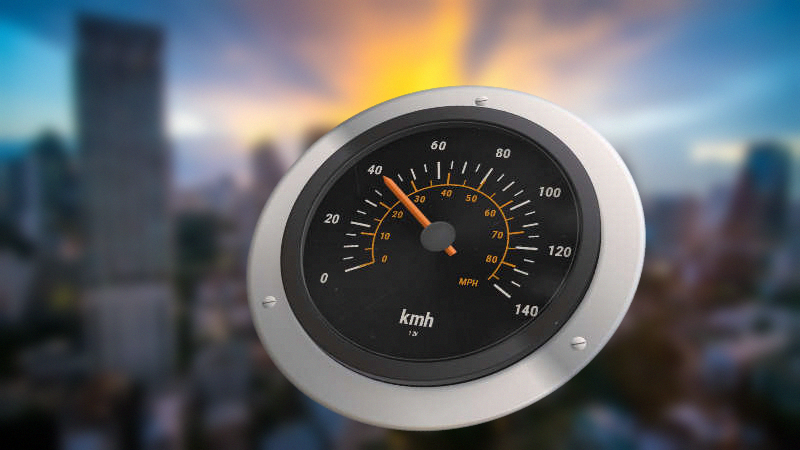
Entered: {"value": 40, "unit": "km/h"}
